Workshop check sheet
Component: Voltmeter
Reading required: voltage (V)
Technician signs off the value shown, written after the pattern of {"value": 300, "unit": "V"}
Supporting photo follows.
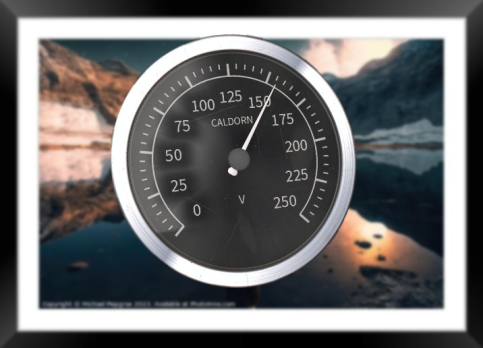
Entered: {"value": 155, "unit": "V"}
